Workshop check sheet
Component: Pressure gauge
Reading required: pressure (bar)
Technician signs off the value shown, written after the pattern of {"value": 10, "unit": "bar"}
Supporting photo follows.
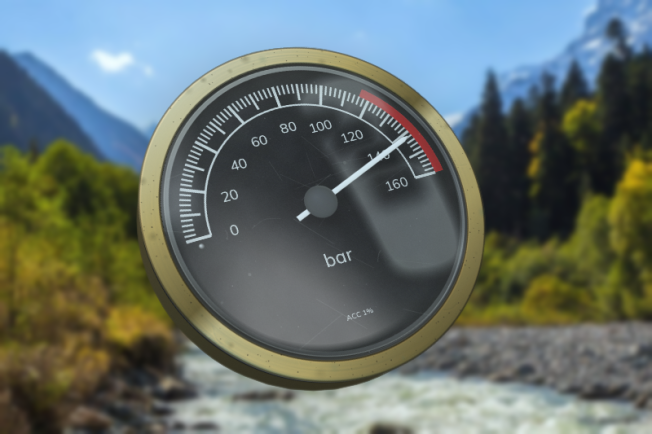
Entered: {"value": 142, "unit": "bar"}
